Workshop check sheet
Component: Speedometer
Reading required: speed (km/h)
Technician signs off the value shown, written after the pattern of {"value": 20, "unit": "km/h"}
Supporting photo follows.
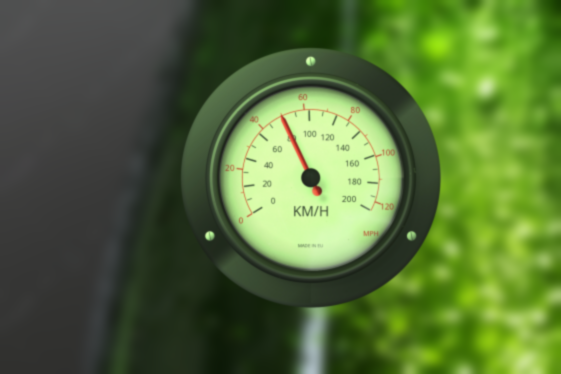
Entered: {"value": 80, "unit": "km/h"}
